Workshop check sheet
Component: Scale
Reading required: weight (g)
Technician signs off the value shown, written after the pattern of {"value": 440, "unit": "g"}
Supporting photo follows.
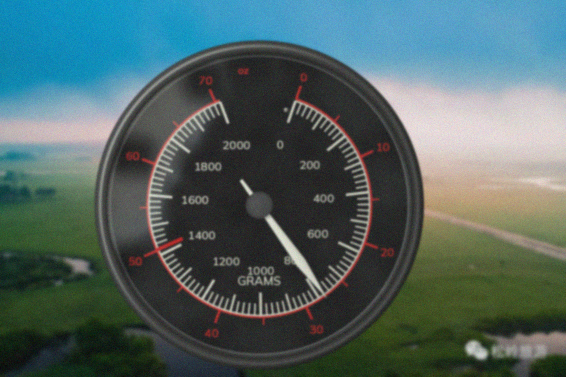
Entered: {"value": 780, "unit": "g"}
